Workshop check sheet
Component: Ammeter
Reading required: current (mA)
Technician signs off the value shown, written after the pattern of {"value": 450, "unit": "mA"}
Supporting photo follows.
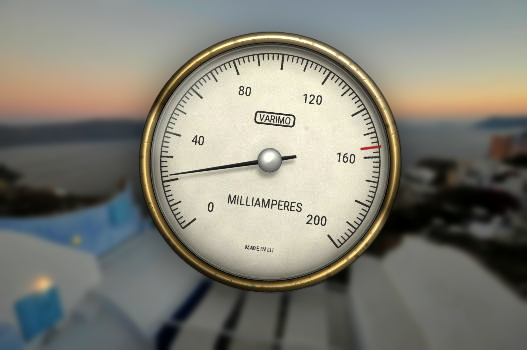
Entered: {"value": 22, "unit": "mA"}
